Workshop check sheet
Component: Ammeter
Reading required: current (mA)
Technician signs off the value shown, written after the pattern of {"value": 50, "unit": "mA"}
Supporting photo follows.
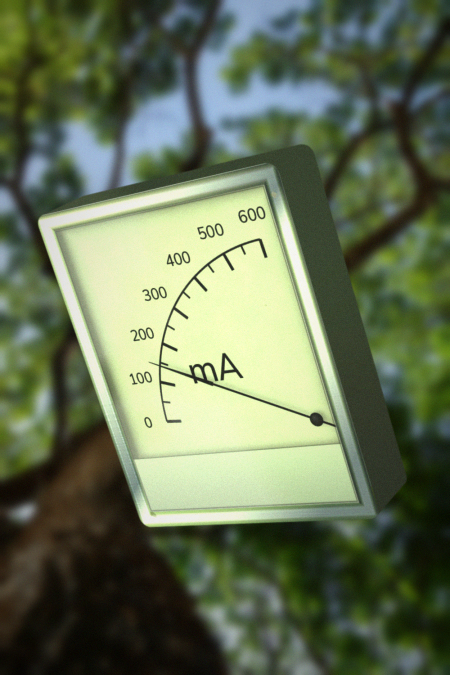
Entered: {"value": 150, "unit": "mA"}
